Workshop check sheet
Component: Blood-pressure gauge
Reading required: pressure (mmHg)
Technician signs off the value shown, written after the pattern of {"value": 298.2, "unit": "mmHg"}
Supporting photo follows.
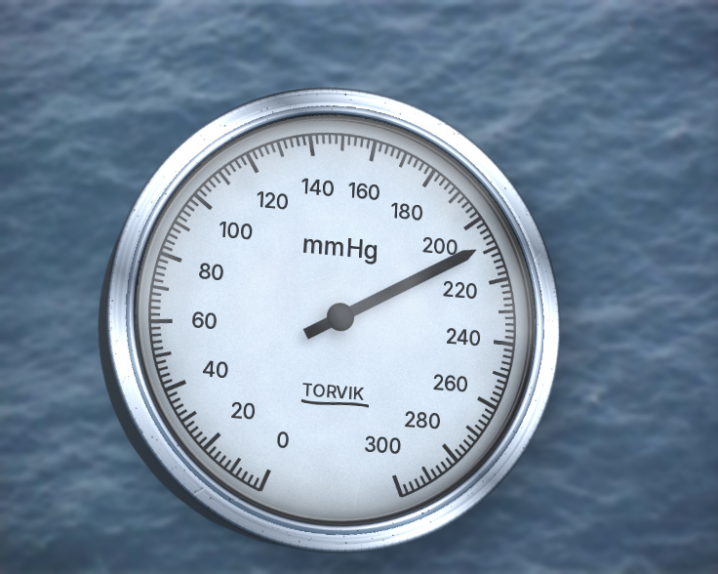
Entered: {"value": 208, "unit": "mmHg"}
